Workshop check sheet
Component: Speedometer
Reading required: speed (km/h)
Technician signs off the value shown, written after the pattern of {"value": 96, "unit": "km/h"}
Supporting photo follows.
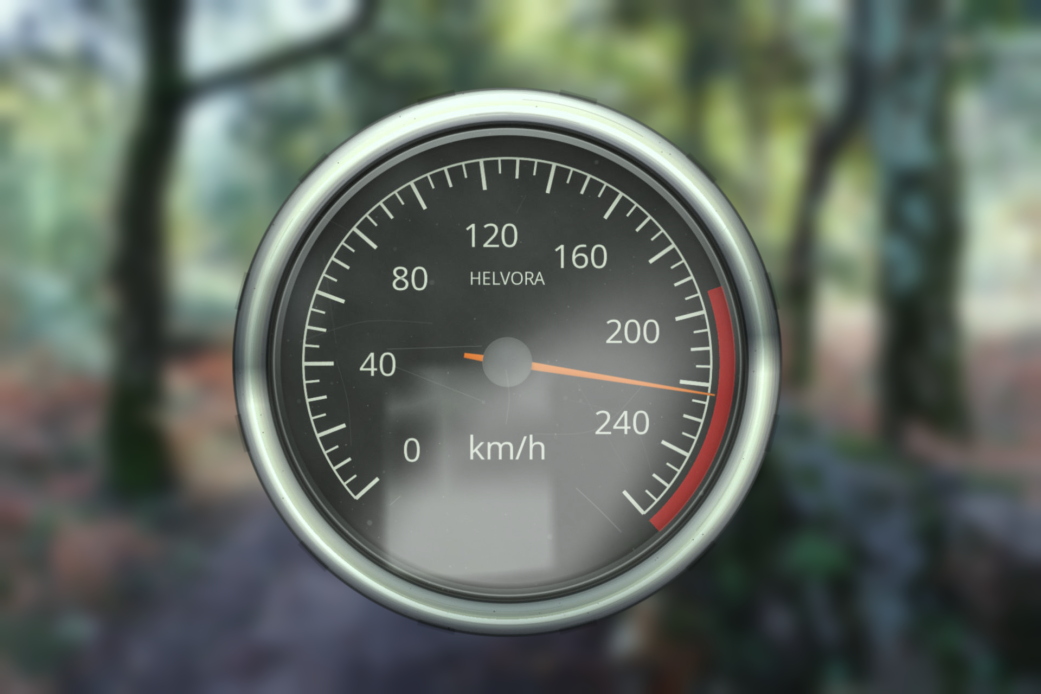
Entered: {"value": 222.5, "unit": "km/h"}
